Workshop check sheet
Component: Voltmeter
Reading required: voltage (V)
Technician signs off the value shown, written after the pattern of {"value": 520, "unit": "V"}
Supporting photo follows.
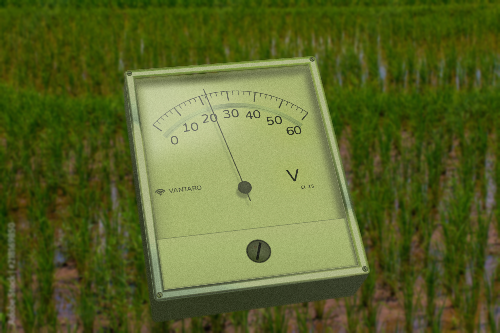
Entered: {"value": 22, "unit": "V"}
